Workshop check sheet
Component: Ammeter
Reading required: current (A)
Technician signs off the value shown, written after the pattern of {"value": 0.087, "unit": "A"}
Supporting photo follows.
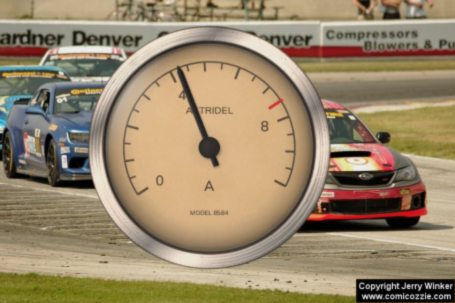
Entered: {"value": 4.25, "unit": "A"}
